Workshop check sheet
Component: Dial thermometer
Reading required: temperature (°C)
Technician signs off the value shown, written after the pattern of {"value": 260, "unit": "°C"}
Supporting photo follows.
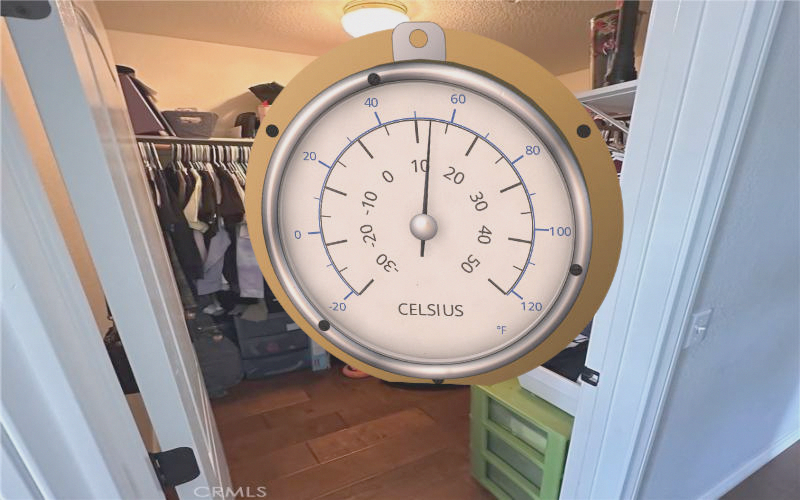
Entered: {"value": 12.5, "unit": "°C"}
